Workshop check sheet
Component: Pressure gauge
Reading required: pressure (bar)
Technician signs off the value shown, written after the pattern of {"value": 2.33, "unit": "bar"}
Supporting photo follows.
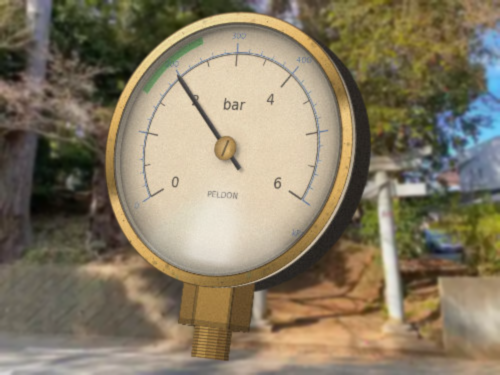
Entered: {"value": 2, "unit": "bar"}
